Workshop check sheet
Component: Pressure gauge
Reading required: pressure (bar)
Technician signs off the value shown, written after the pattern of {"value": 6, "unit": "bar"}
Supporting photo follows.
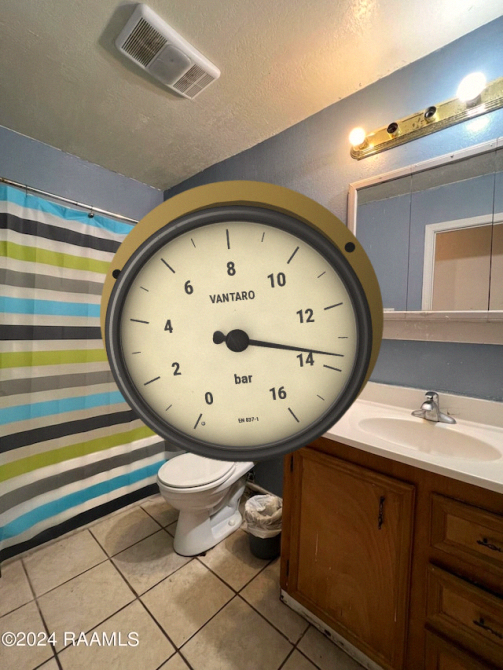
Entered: {"value": 13.5, "unit": "bar"}
